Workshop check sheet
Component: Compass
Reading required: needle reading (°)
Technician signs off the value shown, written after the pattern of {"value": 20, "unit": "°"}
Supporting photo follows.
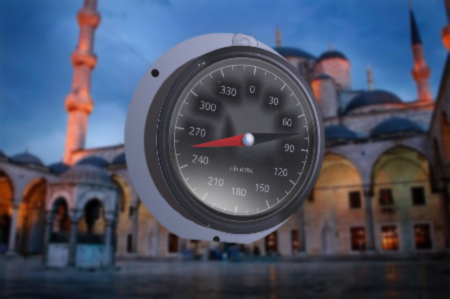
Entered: {"value": 255, "unit": "°"}
